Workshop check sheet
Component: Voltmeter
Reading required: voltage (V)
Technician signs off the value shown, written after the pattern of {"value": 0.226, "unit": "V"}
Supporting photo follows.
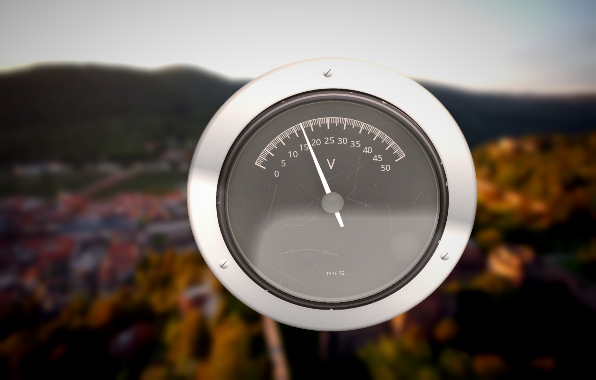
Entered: {"value": 17.5, "unit": "V"}
